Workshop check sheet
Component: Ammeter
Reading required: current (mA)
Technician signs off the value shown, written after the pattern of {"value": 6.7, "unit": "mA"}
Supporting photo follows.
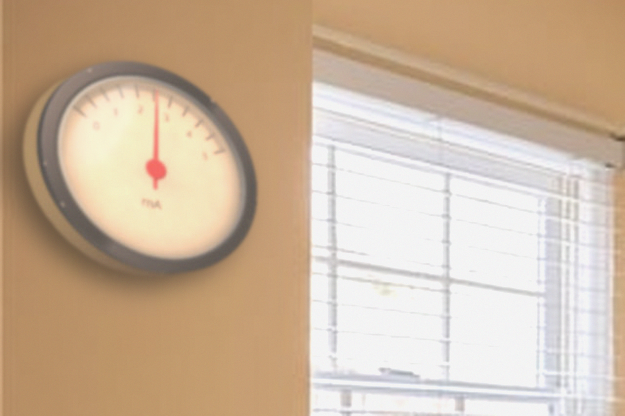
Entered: {"value": 2.5, "unit": "mA"}
